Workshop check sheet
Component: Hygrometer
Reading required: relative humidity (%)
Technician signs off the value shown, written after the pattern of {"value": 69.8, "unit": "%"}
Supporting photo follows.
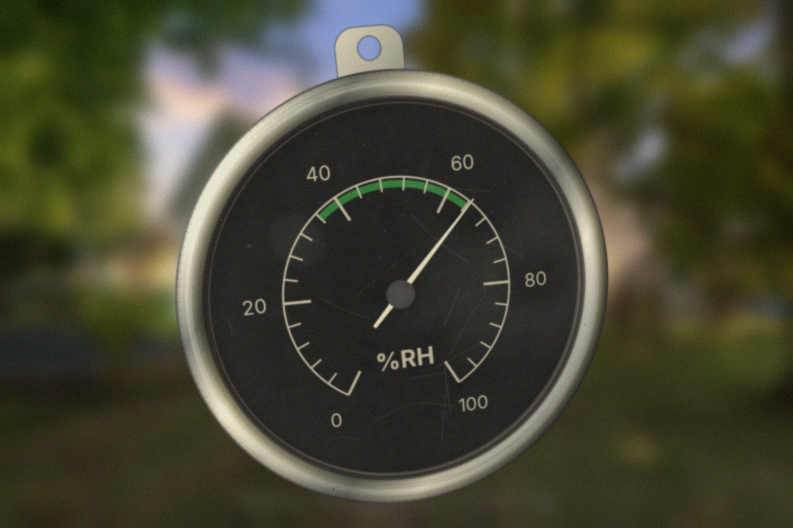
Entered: {"value": 64, "unit": "%"}
